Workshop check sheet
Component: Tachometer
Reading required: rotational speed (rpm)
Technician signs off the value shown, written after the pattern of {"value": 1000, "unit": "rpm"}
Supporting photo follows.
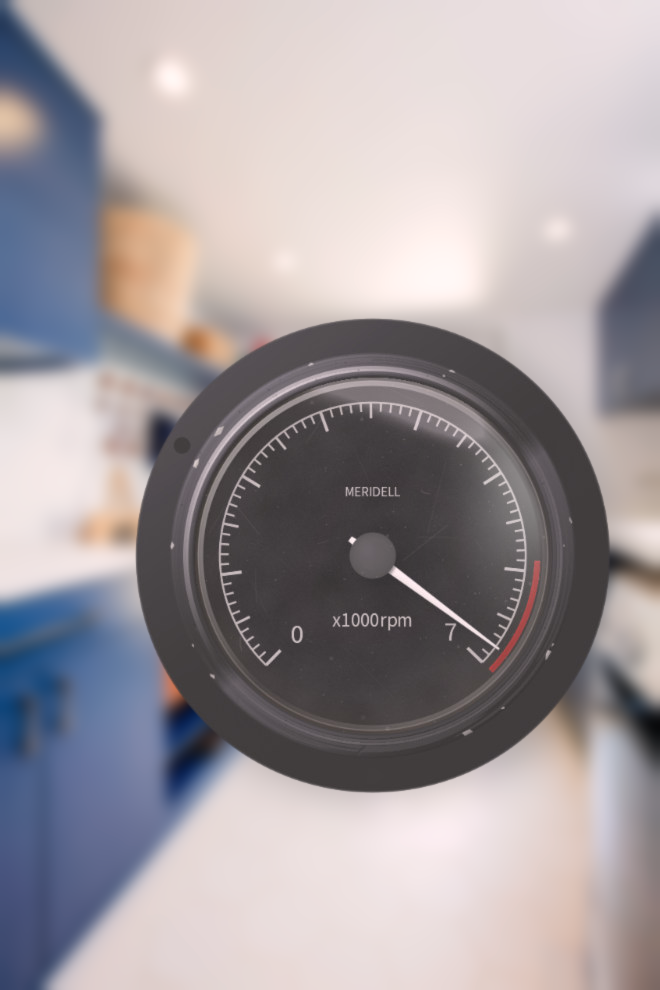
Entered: {"value": 6800, "unit": "rpm"}
